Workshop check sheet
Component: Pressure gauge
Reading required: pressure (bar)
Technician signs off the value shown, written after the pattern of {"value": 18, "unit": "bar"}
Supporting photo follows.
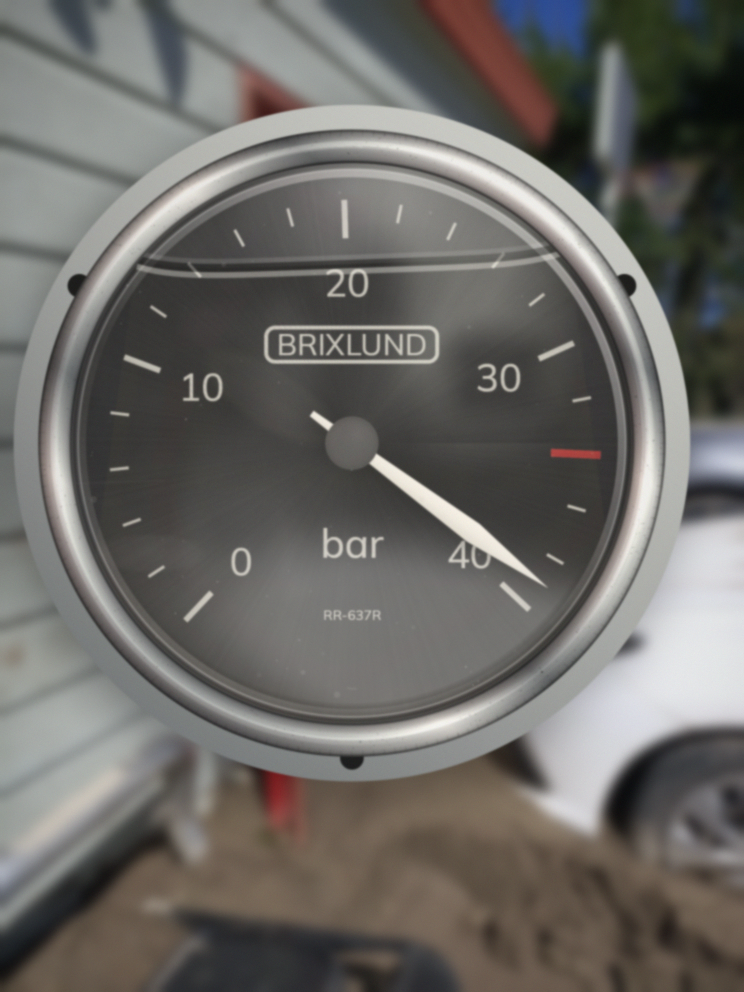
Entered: {"value": 39, "unit": "bar"}
